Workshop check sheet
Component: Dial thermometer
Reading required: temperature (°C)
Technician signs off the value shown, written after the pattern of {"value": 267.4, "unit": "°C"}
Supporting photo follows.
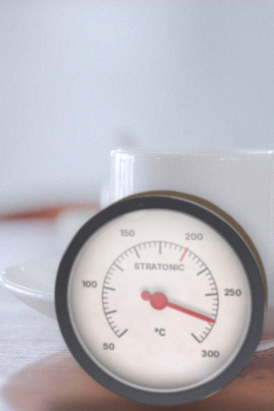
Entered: {"value": 275, "unit": "°C"}
